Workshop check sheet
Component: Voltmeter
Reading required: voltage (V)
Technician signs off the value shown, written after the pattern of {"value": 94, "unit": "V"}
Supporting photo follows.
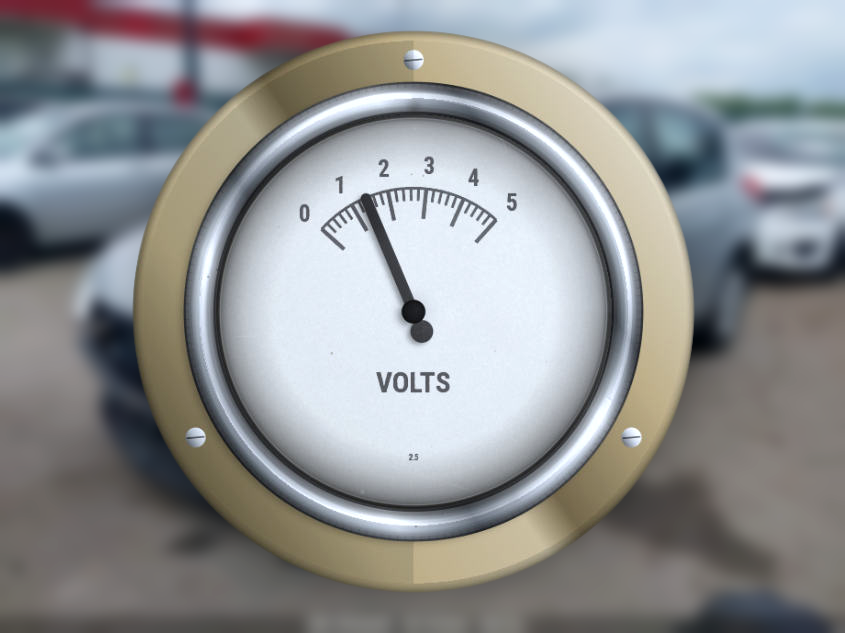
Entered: {"value": 1.4, "unit": "V"}
